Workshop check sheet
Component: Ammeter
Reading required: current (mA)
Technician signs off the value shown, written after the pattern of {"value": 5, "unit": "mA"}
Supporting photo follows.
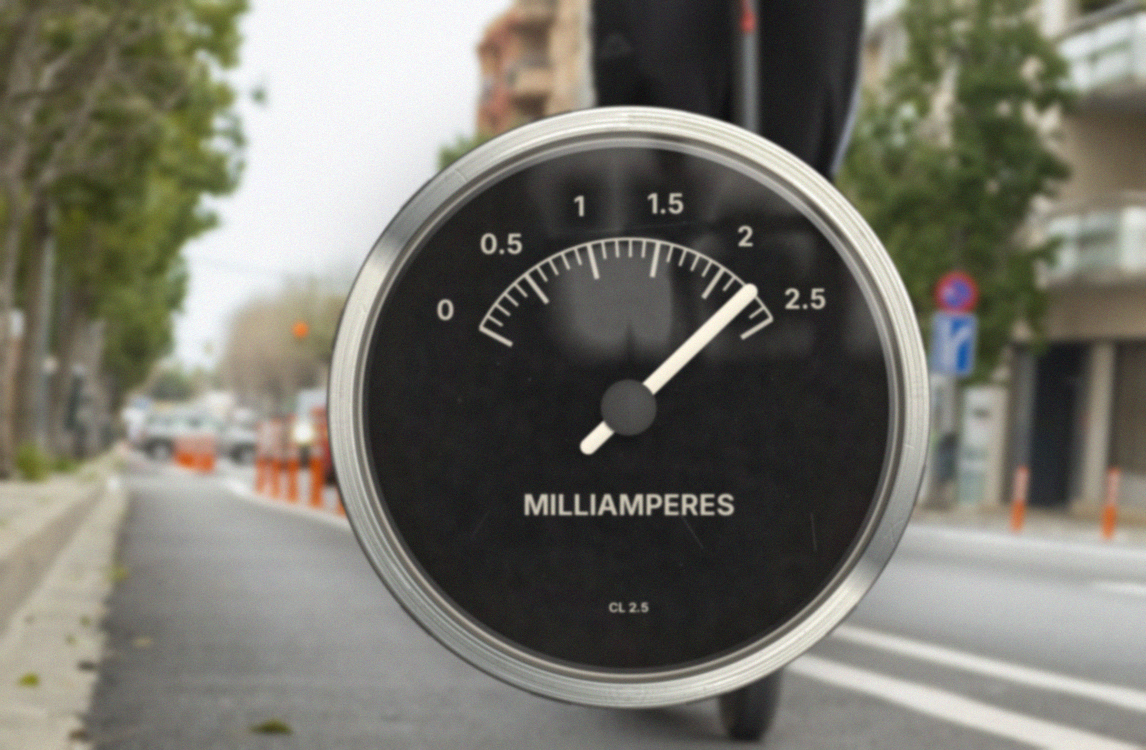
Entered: {"value": 2.25, "unit": "mA"}
